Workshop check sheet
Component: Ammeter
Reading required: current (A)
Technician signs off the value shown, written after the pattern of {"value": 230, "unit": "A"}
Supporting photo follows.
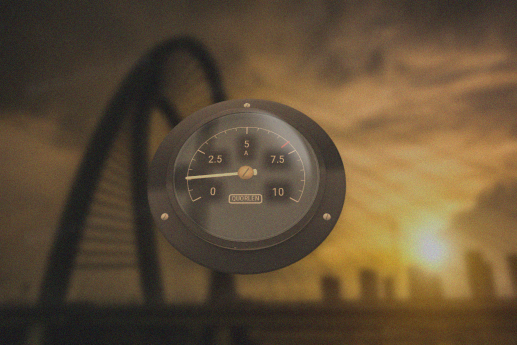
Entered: {"value": 1, "unit": "A"}
